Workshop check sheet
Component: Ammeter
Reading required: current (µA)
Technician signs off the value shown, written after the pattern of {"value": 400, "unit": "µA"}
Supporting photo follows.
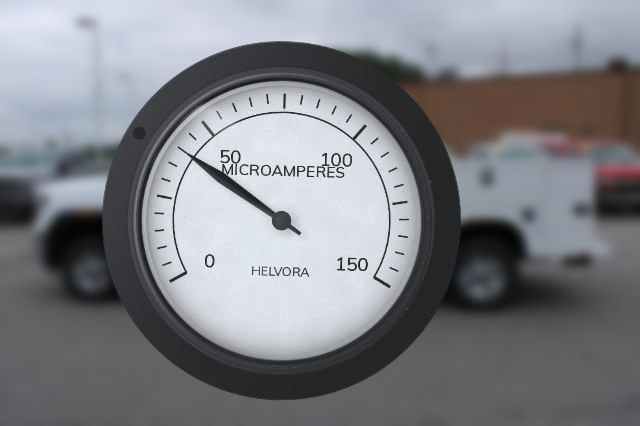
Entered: {"value": 40, "unit": "µA"}
